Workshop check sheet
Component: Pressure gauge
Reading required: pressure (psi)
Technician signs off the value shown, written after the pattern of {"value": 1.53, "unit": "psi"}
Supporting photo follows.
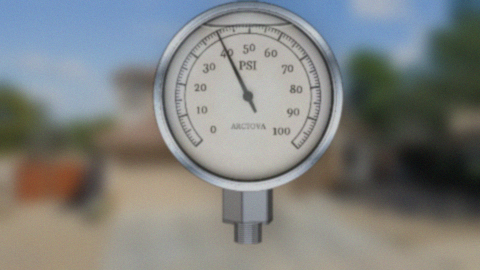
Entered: {"value": 40, "unit": "psi"}
